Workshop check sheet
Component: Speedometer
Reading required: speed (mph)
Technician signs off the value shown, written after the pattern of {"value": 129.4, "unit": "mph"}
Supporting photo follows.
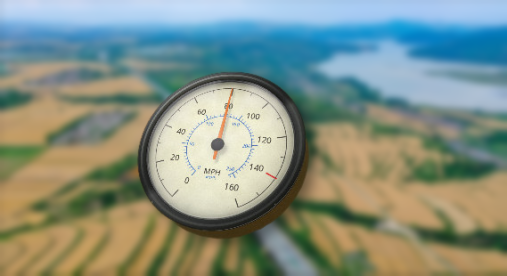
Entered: {"value": 80, "unit": "mph"}
